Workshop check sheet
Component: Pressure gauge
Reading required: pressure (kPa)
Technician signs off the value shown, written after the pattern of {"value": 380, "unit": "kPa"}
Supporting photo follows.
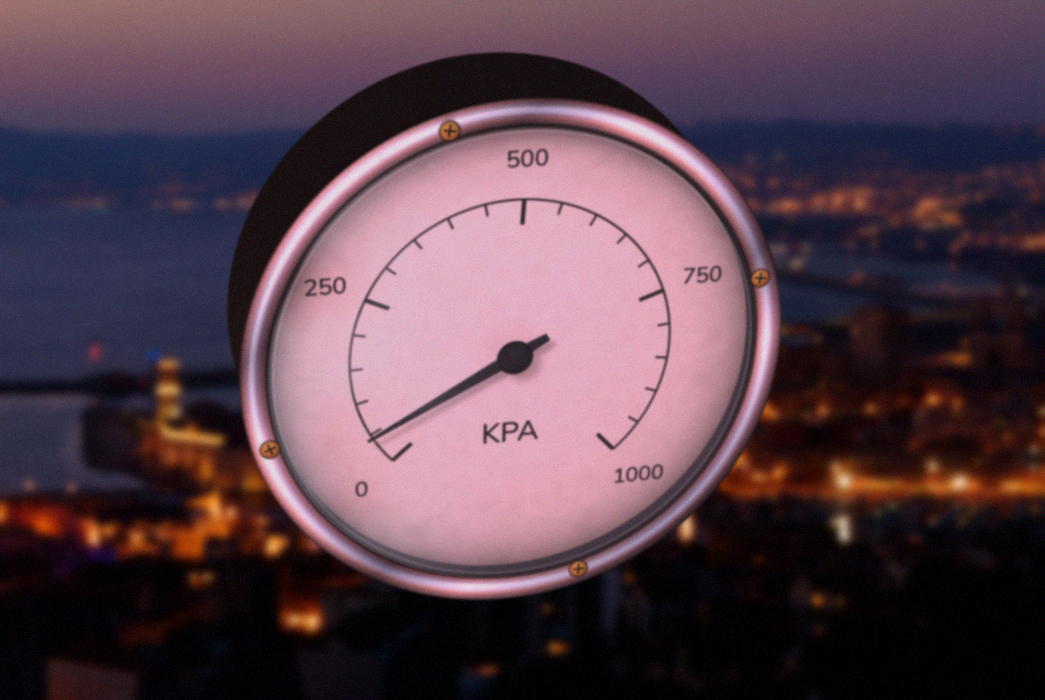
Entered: {"value": 50, "unit": "kPa"}
